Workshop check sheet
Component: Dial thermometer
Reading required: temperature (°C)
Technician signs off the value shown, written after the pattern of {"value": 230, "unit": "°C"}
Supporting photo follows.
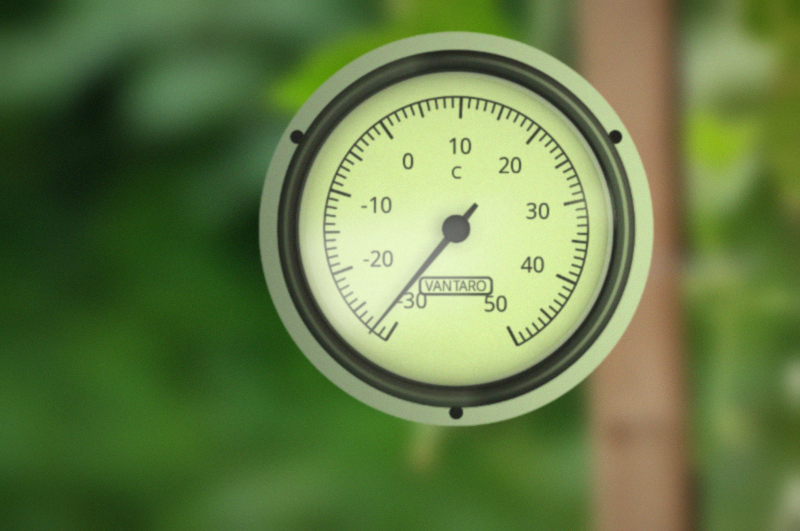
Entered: {"value": -28, "unit": "°C"}
